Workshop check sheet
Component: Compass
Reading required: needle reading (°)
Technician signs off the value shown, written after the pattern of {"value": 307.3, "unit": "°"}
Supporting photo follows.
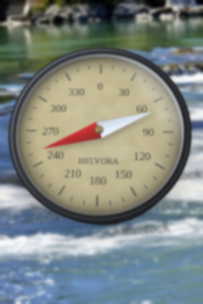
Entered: {"value": 250, "unit": "°"}
